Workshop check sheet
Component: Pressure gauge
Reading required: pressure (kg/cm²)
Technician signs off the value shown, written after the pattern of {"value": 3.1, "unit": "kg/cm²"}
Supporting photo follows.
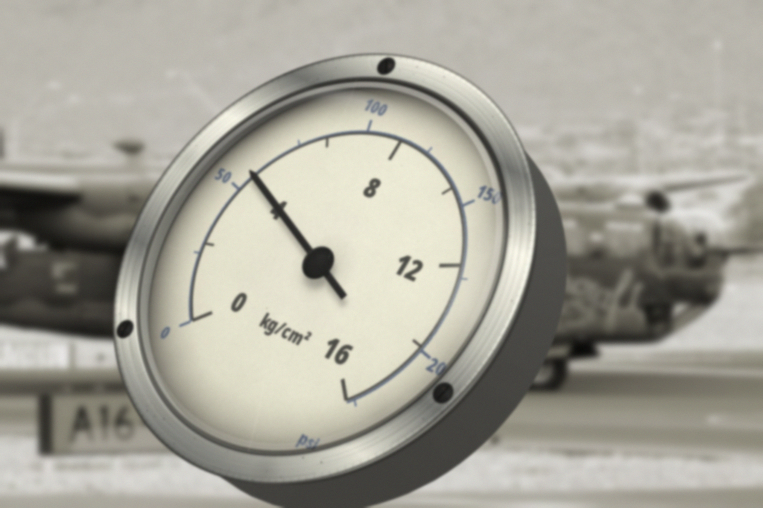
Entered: {"value": 4, "unit": "kg/cm²"}
